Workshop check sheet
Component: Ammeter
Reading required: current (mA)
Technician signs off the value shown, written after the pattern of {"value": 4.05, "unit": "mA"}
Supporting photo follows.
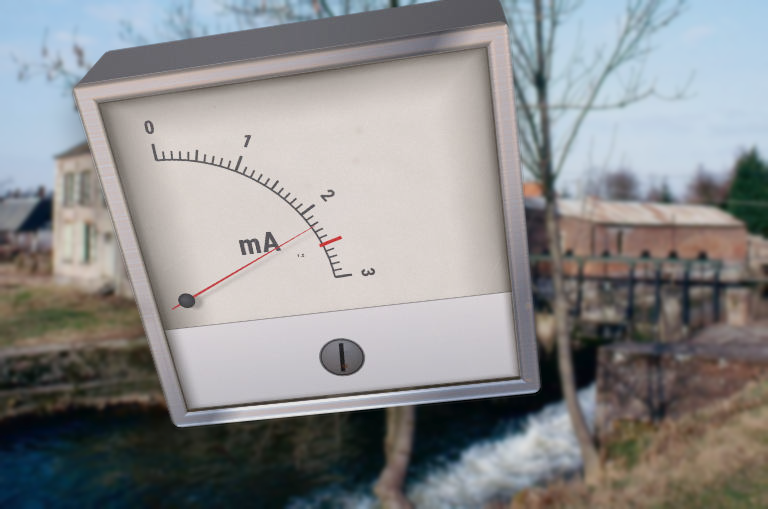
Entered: {"value": 2.2, "unit": "mA"}
